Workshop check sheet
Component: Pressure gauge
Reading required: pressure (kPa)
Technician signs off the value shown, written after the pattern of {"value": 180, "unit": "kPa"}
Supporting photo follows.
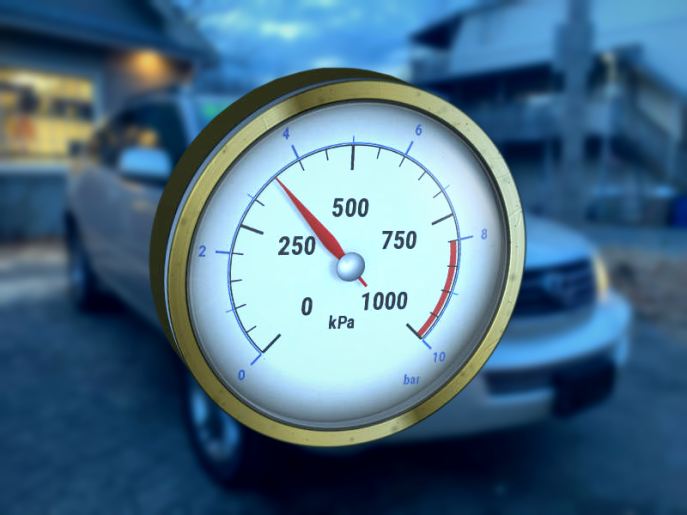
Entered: {"value": 350, "unit": "kPa"}
